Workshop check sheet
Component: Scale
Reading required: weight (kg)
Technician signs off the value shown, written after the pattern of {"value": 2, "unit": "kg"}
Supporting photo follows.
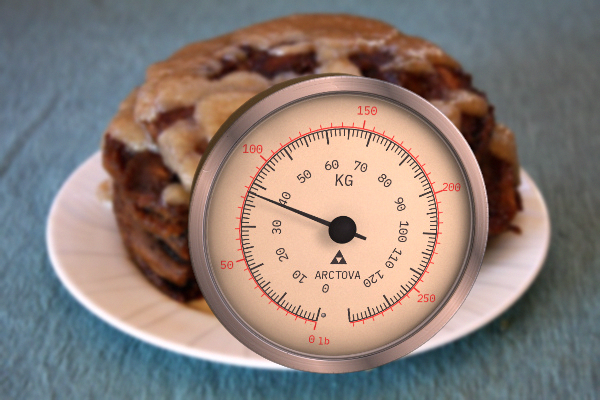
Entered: {"value": 38, "unit": "kg"}
